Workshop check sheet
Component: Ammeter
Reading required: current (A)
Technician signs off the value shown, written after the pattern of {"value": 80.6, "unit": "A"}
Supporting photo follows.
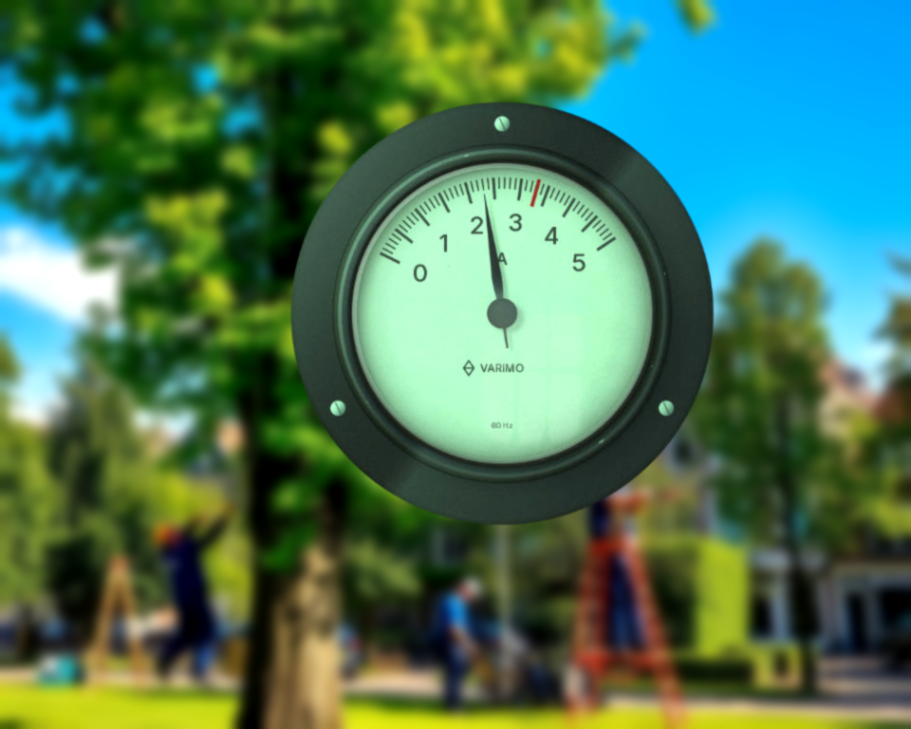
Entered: {"value": 2.3, "unit": "A"}
